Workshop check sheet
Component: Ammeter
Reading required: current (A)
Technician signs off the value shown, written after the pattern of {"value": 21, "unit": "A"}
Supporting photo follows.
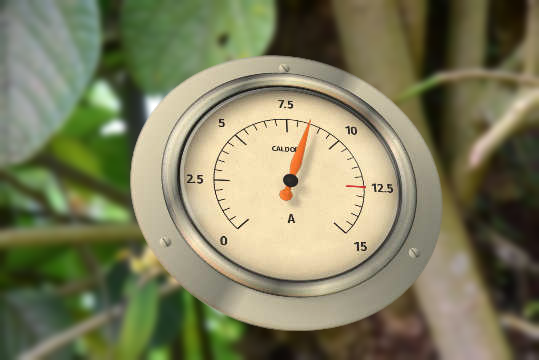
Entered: {"value": 8.5, "unit": "A"}
